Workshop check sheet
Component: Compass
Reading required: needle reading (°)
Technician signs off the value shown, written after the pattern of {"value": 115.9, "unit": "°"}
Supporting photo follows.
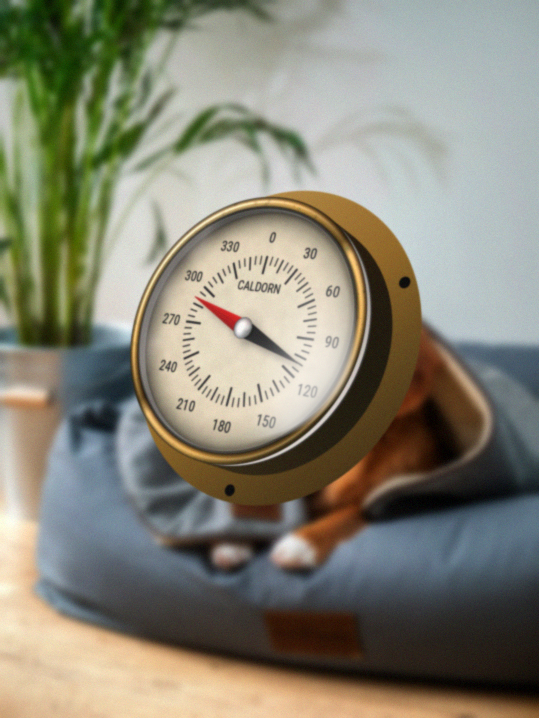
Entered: {"value": 290, "unit": "°"}
